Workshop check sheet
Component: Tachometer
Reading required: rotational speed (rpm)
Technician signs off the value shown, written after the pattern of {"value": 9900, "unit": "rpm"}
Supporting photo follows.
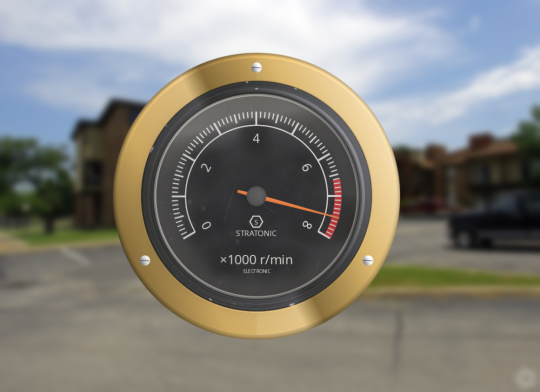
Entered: {"value": 7500, "unit": "rpm"}
